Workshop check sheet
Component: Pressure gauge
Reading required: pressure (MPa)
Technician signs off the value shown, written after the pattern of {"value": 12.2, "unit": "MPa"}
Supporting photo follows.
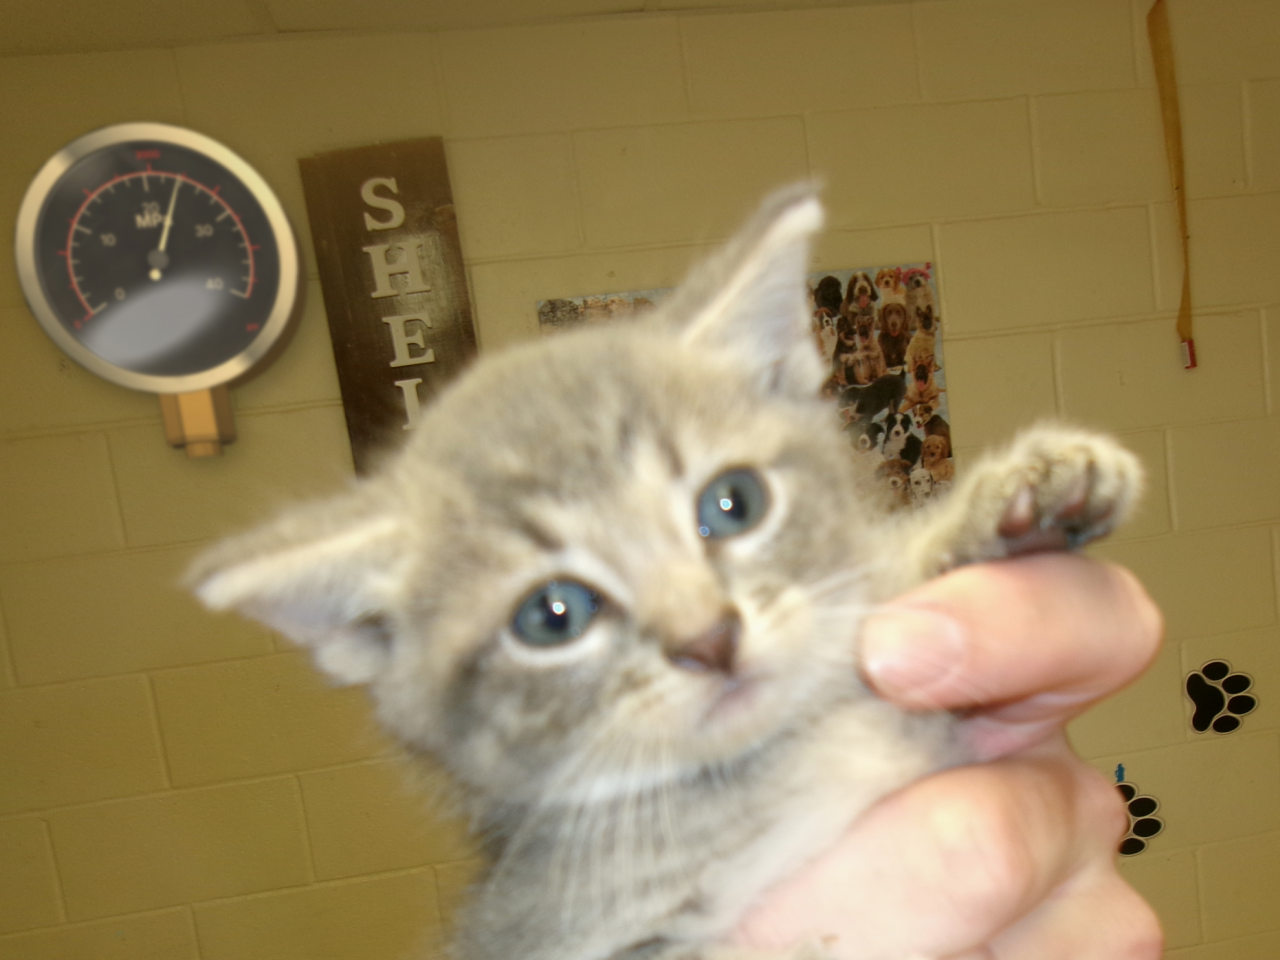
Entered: {"value": 24, "unit": "MPa"}
